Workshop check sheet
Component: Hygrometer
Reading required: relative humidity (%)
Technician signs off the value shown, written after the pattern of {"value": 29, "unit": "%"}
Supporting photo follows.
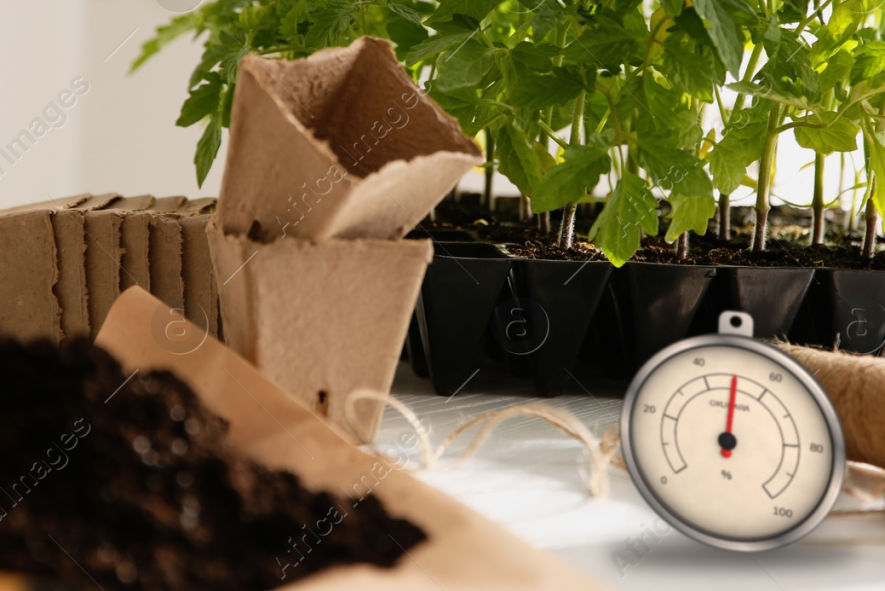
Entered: {"value": 50, "unit": "%"}
